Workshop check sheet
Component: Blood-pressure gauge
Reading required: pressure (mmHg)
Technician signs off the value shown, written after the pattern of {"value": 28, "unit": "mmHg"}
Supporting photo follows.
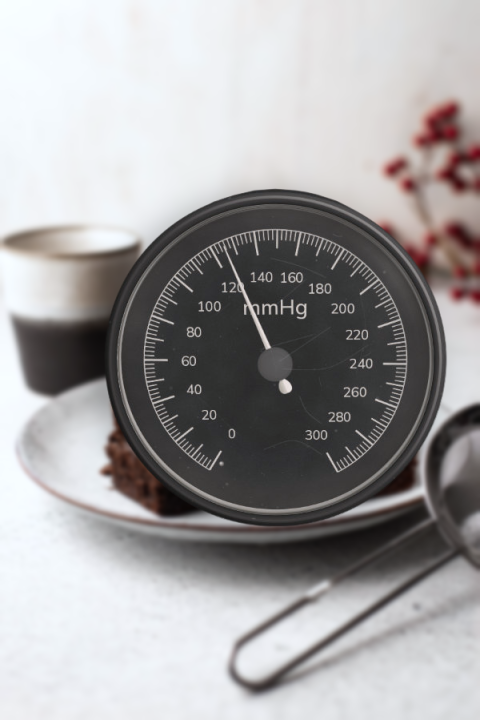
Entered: {"value": 126, "unit": "mmHg"}
